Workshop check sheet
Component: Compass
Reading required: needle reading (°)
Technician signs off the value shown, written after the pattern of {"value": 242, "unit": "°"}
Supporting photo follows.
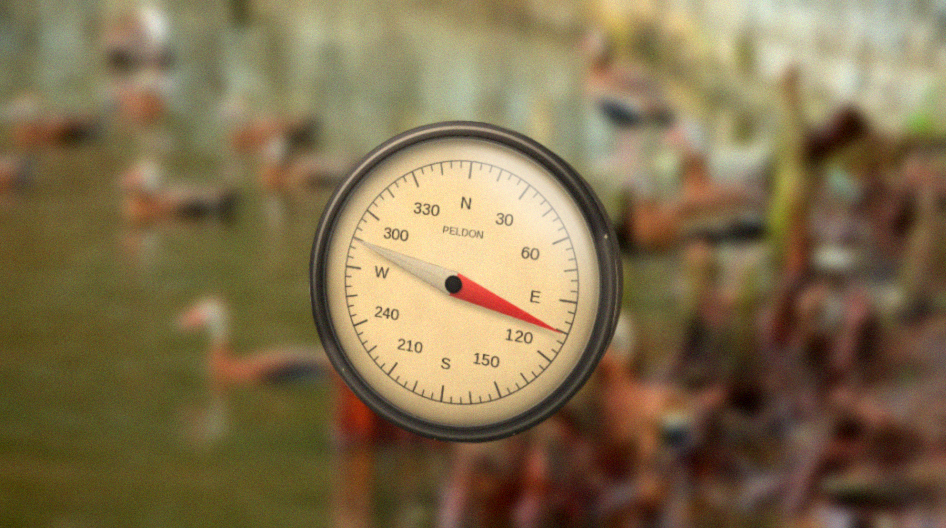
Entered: {"value": 105, "unit": "°"}
